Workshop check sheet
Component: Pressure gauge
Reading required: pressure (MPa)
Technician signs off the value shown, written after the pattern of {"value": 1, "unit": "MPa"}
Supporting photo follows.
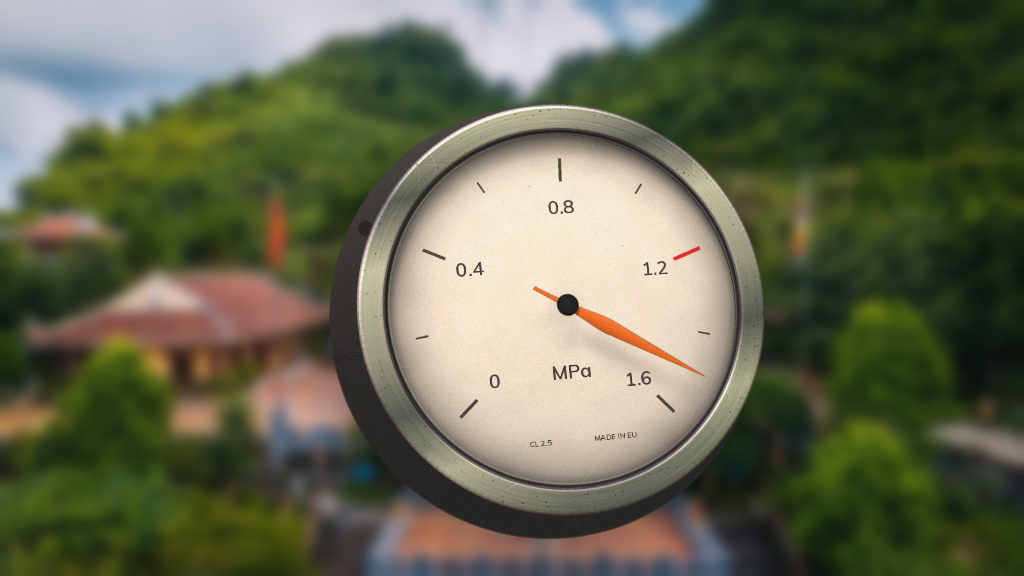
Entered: {"value": 1.5, "unit": "MPa"}
